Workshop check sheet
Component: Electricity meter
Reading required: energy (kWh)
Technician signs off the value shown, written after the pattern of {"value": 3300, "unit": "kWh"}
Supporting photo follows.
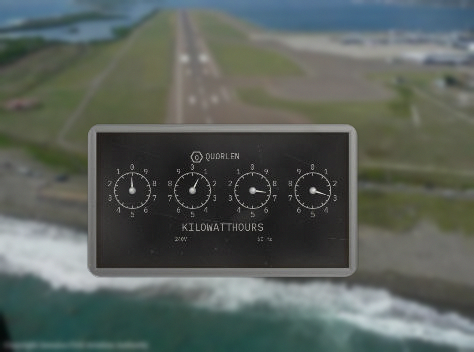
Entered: {"value": 73, "unit": "kWh"}
